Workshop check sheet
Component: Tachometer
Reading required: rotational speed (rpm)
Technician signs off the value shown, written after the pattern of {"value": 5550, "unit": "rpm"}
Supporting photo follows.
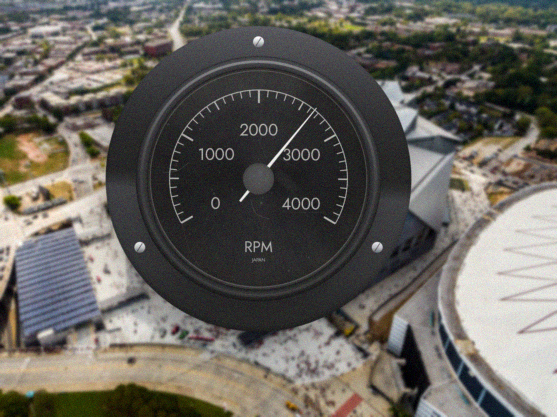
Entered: {"value": 2650, "unit": "rpm"}
